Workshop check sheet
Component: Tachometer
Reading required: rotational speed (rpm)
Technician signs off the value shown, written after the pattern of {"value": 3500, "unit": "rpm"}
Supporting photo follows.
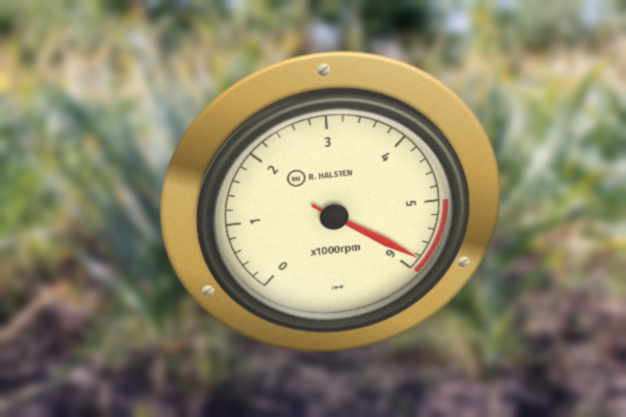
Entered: {"value": 5800, "unit": "rpm"}
